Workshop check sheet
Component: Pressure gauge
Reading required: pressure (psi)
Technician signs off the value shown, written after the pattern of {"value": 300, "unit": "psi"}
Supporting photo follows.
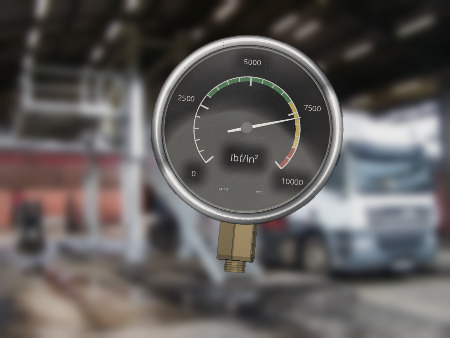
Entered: {"value": 7750, "unit": "psi"}
